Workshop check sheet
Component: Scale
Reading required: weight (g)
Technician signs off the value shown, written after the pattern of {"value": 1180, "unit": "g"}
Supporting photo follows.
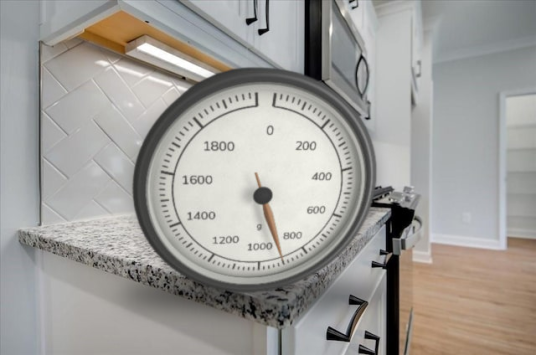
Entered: {"value": 900, "unit": "g"}
